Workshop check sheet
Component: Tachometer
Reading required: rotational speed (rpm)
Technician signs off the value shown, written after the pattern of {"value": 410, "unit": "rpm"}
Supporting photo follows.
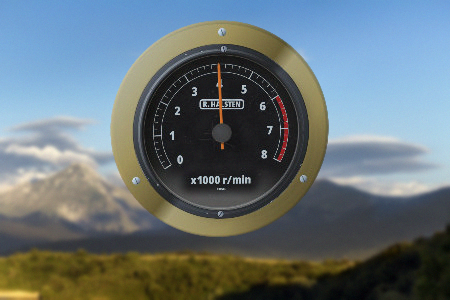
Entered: {"value": 4000, "unit": "rpm"}
